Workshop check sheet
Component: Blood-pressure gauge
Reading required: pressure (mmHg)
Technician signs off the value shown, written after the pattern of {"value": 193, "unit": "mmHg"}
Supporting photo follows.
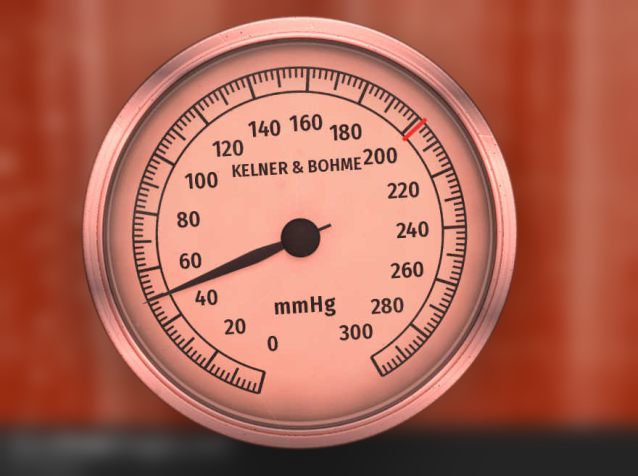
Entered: {"value": 50, "unit": "mmHg"}
